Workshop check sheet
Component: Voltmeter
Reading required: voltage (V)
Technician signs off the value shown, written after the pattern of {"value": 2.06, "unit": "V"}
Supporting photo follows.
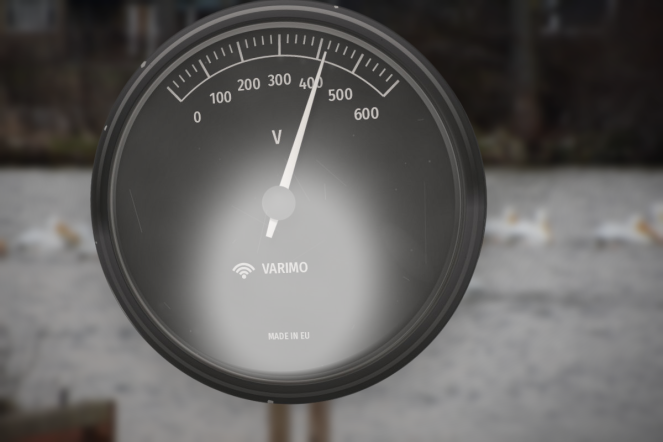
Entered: {"value": 420, "unit": "V"}
